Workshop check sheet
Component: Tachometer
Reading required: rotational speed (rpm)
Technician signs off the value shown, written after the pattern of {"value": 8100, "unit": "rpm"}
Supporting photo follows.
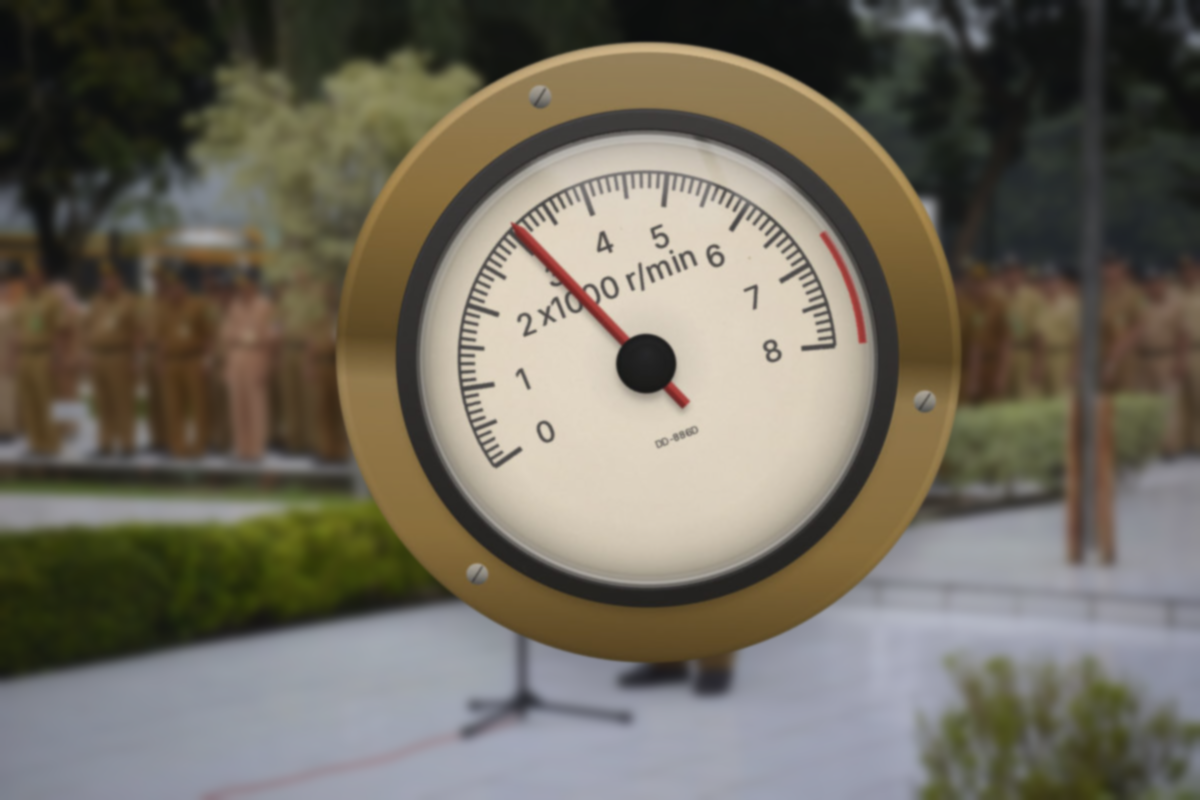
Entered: {"value": 3100, "unit": "rpm"}
